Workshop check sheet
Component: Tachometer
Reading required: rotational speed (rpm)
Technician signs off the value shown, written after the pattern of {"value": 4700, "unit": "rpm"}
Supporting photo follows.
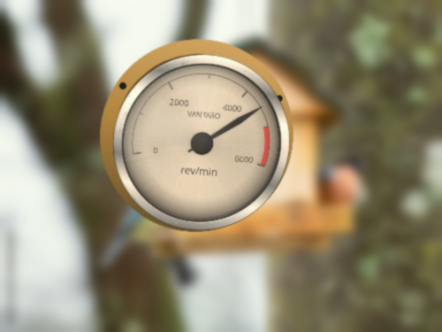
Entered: {"value": 4500, "unit": "rpm"}
